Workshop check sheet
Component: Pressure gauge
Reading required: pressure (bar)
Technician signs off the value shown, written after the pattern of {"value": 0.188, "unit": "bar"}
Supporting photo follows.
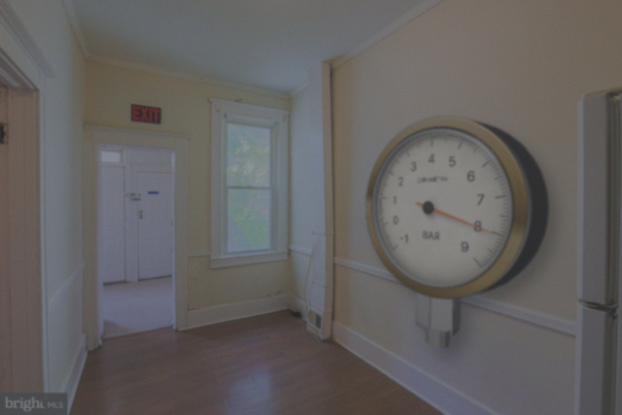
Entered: {"value": 8, "unit": "bar"}
